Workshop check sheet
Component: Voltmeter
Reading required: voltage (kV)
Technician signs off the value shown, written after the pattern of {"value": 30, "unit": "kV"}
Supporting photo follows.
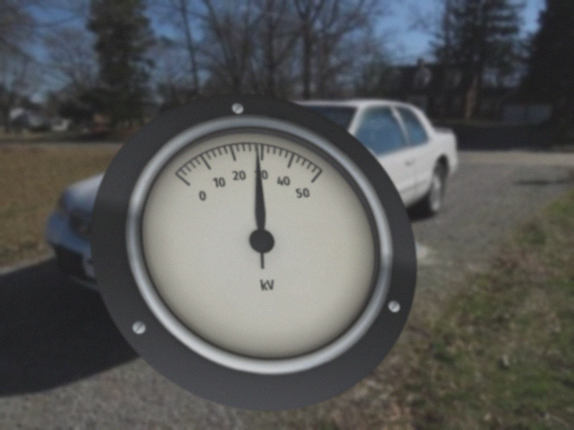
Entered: {"value": 28, "unit": "kV"}
